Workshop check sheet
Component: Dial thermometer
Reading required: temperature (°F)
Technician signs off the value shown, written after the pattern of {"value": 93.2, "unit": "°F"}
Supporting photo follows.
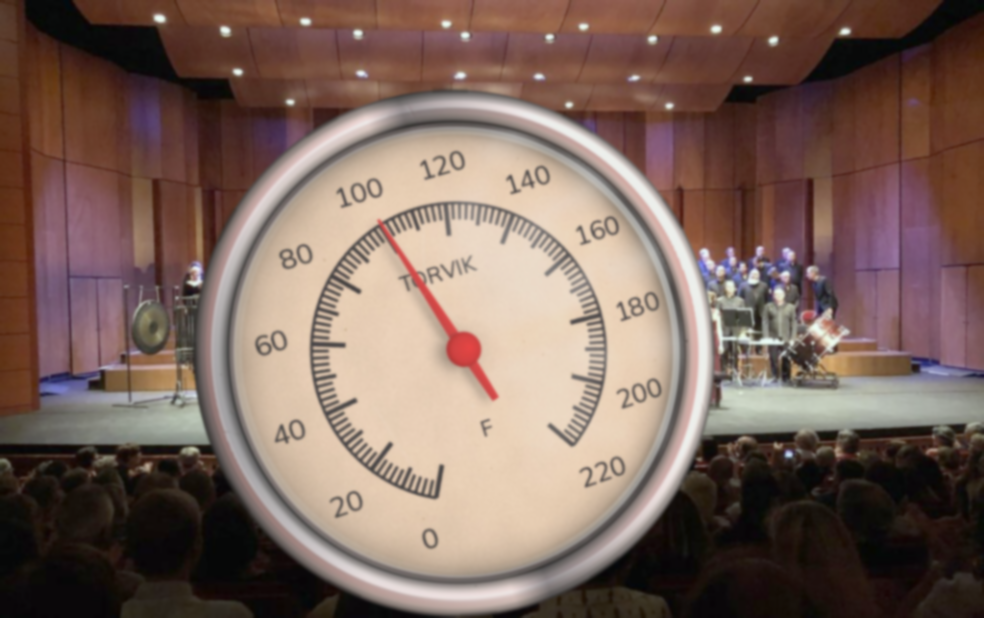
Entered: {"value": 100, "unit": "°F"}
